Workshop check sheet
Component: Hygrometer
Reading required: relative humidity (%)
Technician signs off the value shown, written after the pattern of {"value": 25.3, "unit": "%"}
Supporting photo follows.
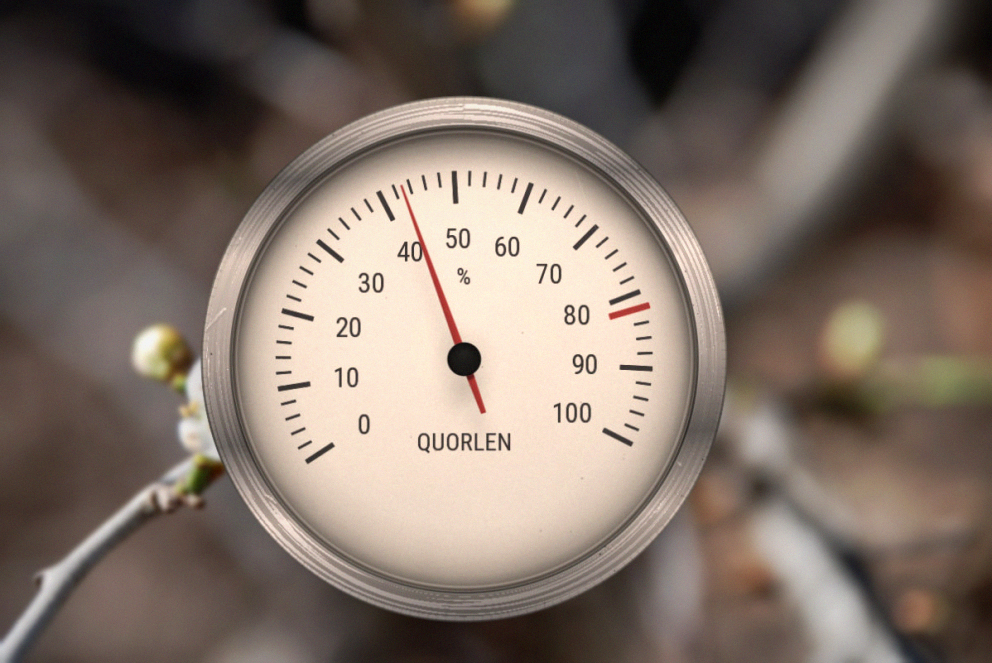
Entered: {"value": 43, "unit": "%"}
